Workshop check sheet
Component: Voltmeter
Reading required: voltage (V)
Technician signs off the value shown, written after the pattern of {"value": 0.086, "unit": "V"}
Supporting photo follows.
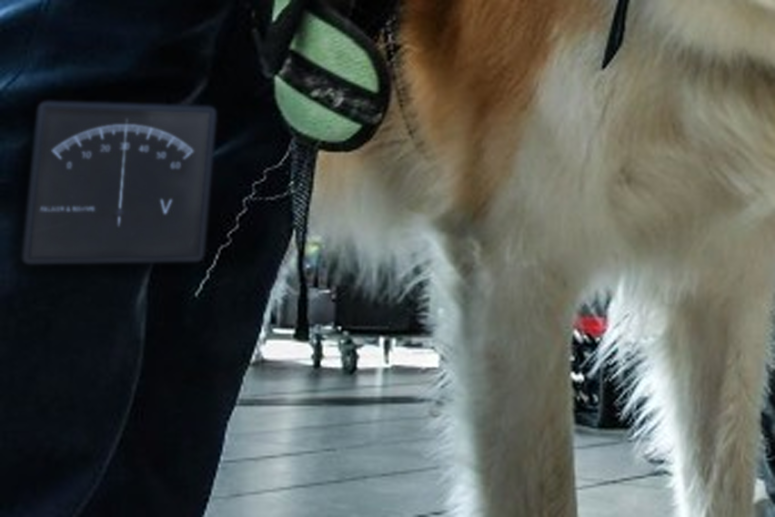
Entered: {"value": 30, "unit": "V"}
